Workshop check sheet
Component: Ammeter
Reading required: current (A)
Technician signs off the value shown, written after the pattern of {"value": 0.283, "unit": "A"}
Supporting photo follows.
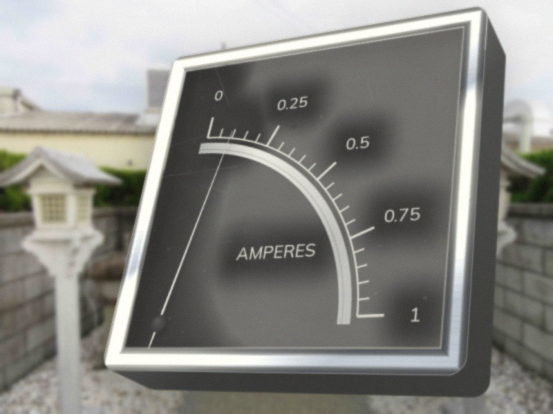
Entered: {"value": 0.1, "unit": "A"}
